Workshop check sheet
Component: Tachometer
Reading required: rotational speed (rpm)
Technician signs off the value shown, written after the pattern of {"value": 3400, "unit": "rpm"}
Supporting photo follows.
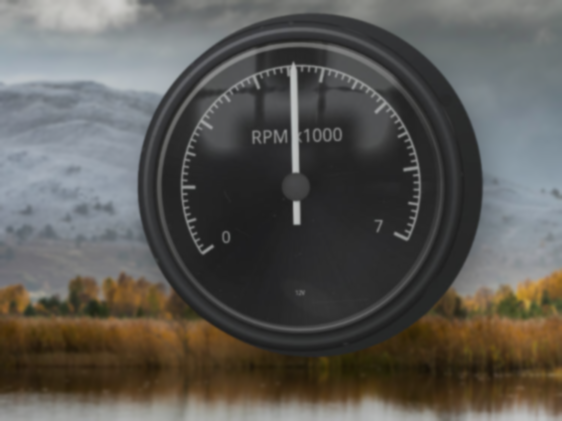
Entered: {"value": 3600, "unit": "rpm"}
